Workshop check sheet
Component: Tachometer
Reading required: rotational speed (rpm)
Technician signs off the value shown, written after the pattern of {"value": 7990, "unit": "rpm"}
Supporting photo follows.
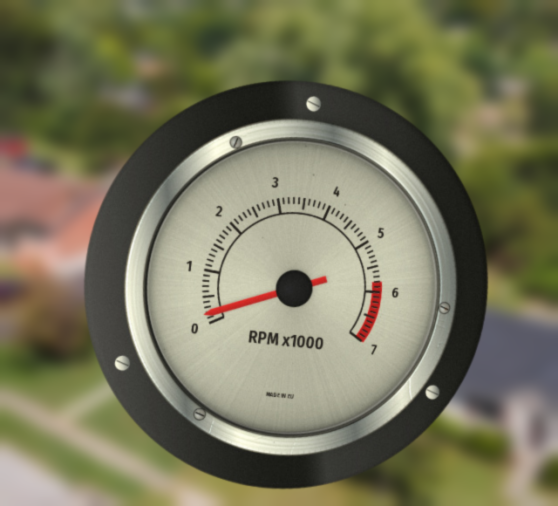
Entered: {"value": 200, "unit": "rpm"}
